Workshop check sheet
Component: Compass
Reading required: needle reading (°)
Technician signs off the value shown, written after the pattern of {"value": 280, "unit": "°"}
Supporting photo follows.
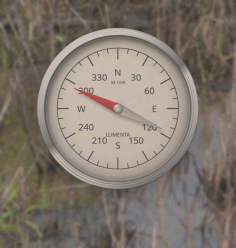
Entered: {"value": 295, "unit": "°"}
